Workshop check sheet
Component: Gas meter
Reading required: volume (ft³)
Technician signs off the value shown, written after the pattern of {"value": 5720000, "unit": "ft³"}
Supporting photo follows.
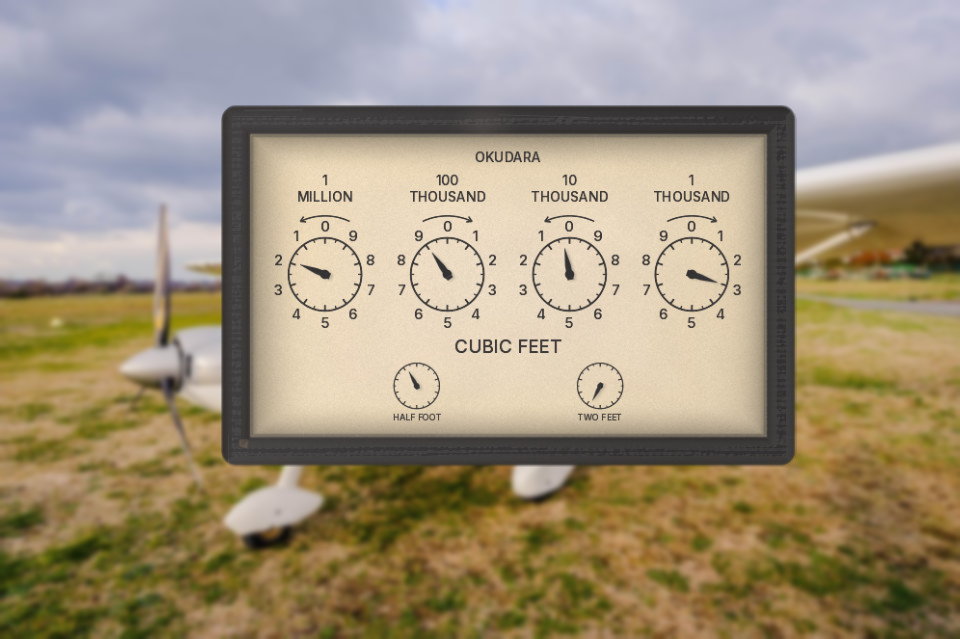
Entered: {"value": 190300, "unit": "ft³"}
